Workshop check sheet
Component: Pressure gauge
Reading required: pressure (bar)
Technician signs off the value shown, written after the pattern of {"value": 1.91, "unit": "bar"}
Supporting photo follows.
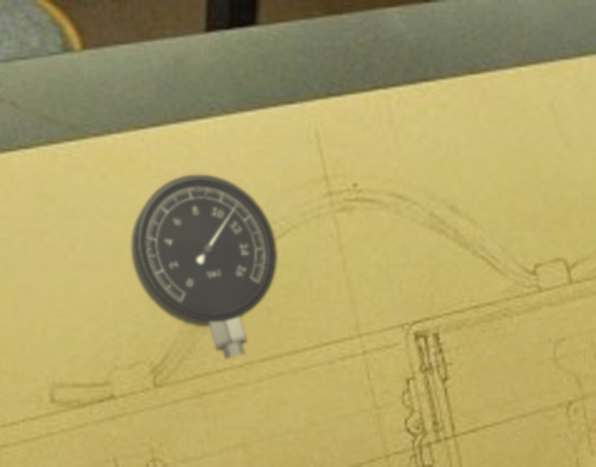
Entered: {"value": 11, "unit": "bar"}
